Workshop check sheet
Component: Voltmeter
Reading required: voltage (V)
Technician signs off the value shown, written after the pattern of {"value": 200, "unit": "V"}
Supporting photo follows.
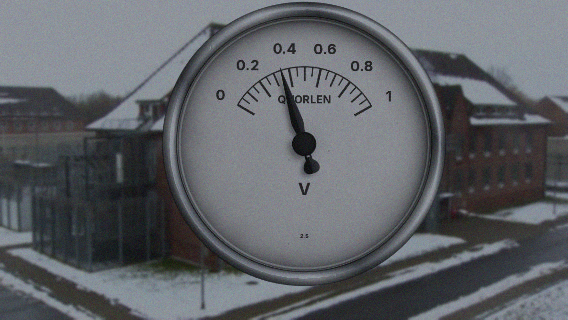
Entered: {"value": 0.35, "unit": "V"}
